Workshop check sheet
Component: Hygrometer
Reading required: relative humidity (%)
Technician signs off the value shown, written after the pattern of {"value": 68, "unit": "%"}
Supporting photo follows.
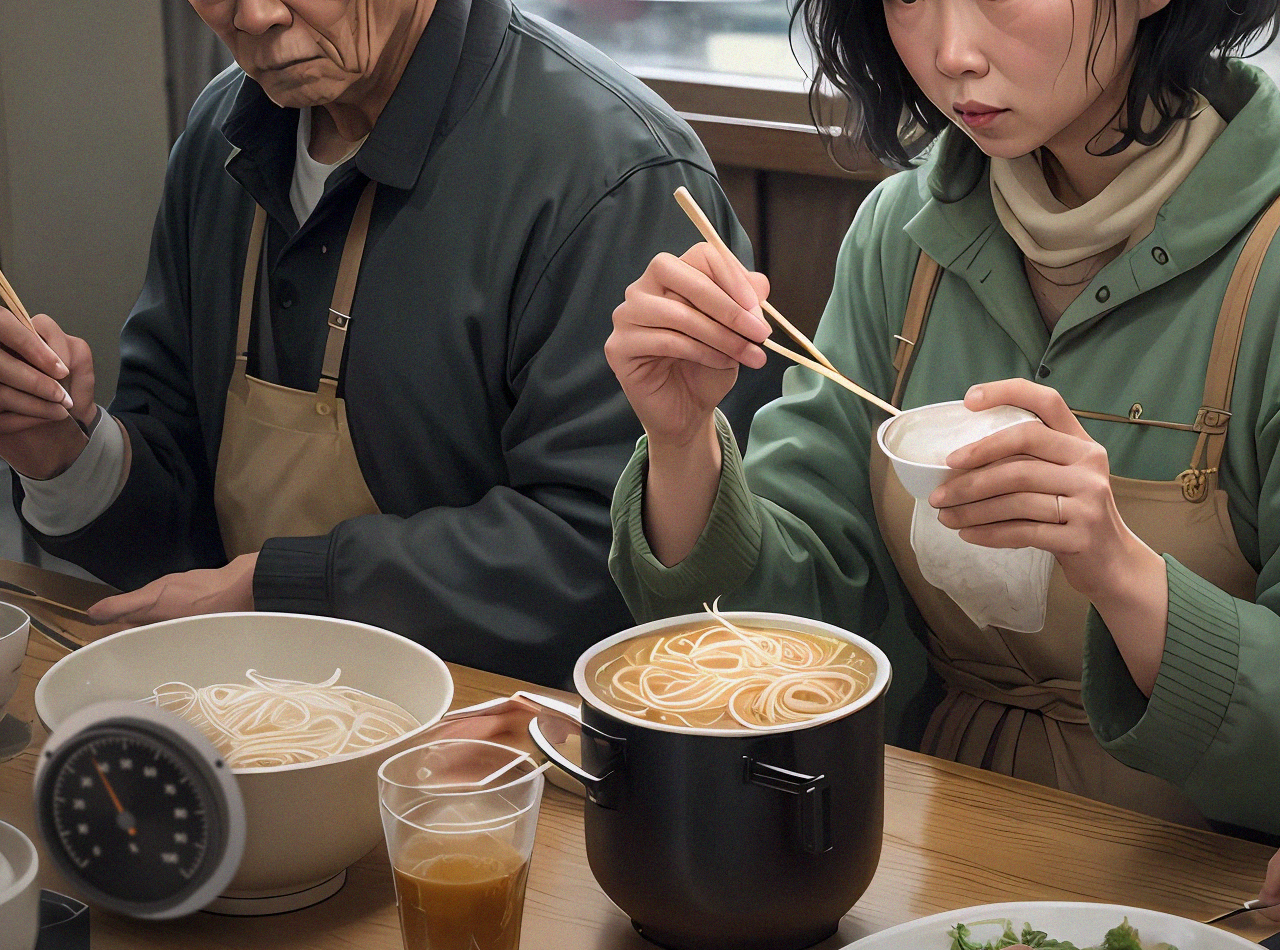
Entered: {"value": 40, "unit": "%"}
